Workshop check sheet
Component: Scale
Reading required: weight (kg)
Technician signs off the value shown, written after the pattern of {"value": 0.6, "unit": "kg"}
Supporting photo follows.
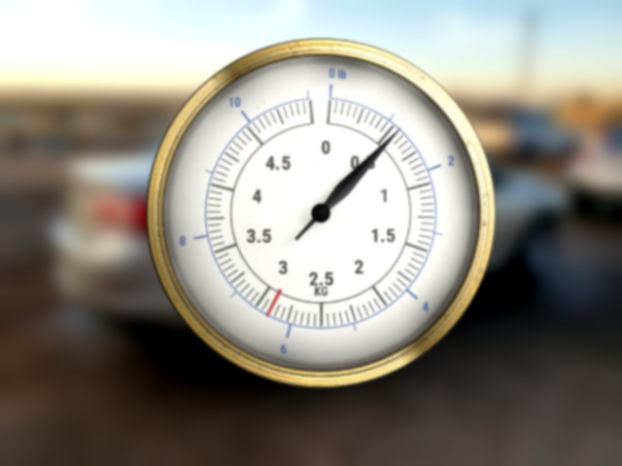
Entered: {"value": 0.55, "unit": "kg"}
